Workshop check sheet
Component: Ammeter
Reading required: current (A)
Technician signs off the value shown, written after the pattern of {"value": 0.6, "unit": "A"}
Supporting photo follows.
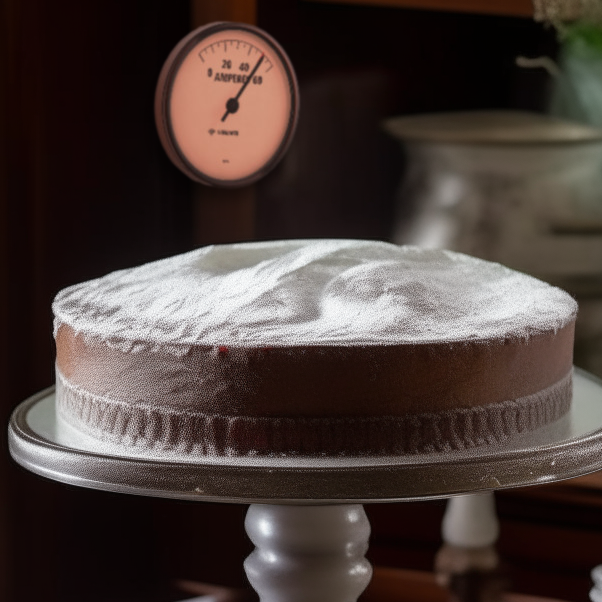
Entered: {"value": 50, "unit": "A"}
